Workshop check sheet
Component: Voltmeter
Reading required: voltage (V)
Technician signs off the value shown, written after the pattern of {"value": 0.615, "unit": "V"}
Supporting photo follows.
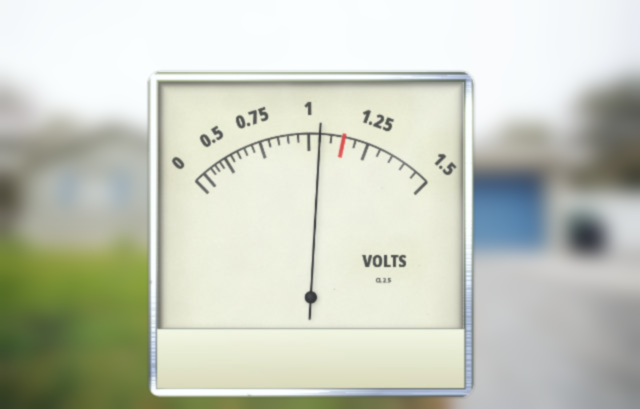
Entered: {"value": 1.05, "unit": "V"}
